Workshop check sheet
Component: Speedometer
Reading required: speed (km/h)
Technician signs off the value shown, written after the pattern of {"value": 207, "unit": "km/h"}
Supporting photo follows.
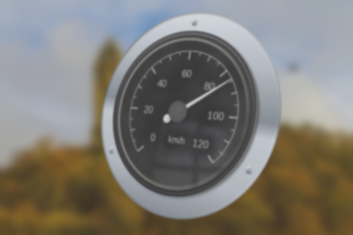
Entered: {"value": 85, "unit": "km/h"}
